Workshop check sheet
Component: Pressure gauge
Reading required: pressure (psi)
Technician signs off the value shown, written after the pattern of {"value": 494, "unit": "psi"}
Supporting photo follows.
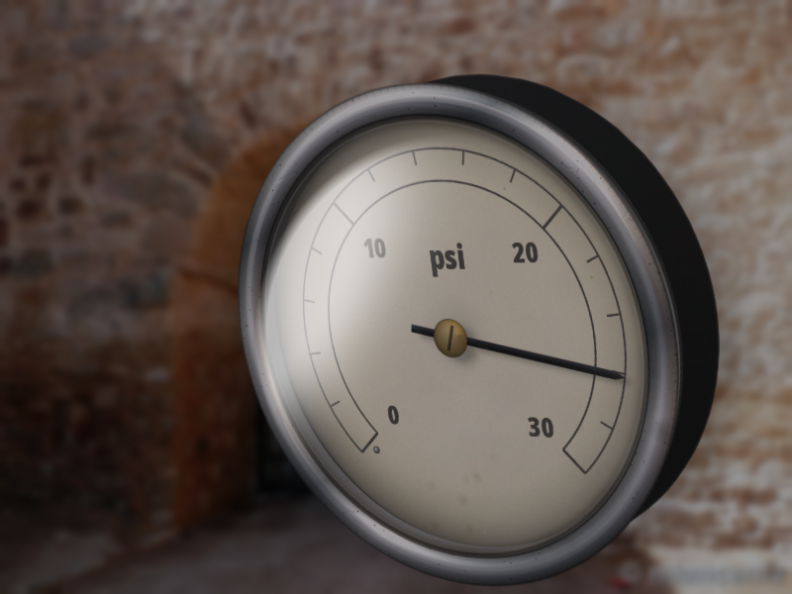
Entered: {"value": 26, "unit": "psi"}
